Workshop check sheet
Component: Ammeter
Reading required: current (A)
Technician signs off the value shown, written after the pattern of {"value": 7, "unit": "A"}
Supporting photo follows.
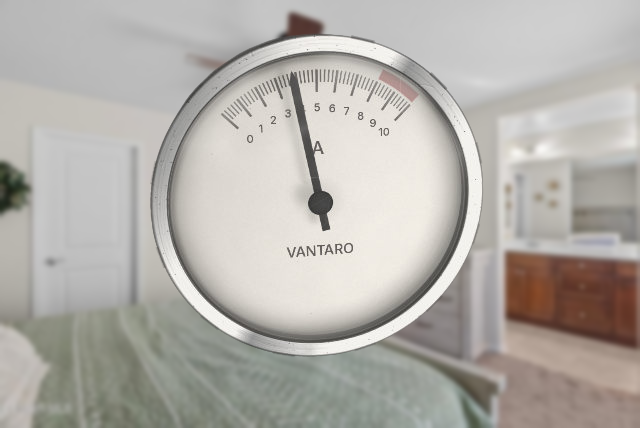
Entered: {"value": 3.8, "unit": "A"}
